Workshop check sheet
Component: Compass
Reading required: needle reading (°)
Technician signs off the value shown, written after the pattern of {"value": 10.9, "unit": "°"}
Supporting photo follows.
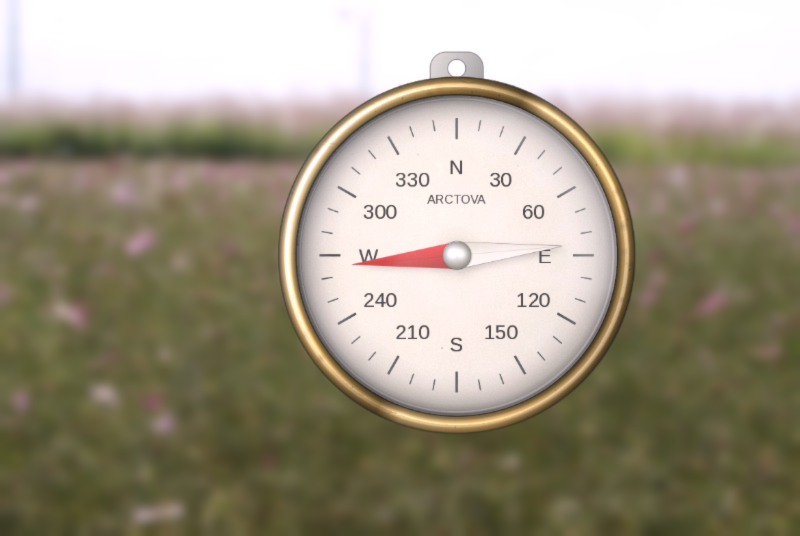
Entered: {"value": 265, "unit": "°"}
